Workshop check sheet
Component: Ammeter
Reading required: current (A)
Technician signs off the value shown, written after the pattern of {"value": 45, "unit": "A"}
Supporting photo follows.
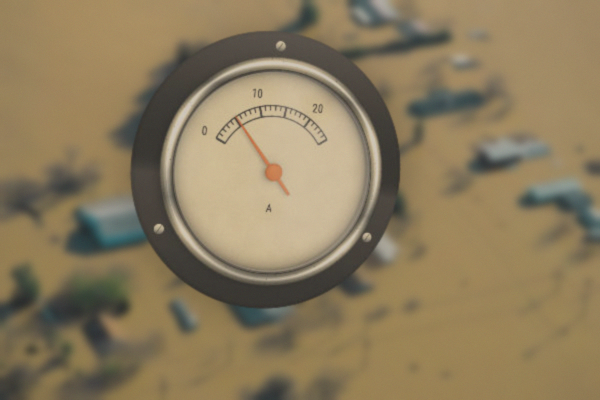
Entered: {"value": 5, "unit": "A"}
